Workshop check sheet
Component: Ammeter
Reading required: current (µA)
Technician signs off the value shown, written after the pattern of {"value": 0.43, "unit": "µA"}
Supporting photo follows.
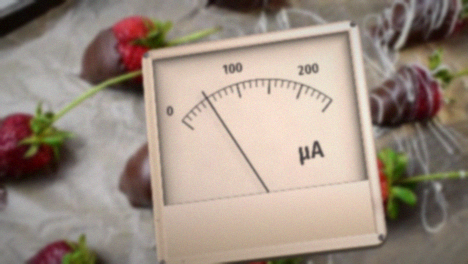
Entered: {"value": 50, "unit": "µA"}
